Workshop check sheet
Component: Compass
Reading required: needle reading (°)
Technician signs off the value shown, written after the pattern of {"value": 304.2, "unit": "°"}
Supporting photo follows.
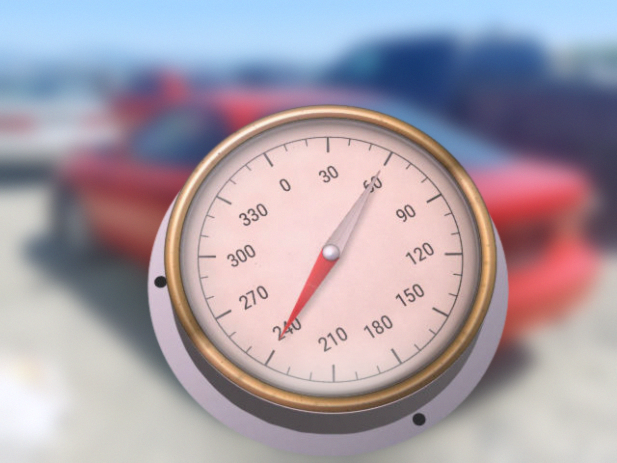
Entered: {"value": 240, "unit": "°"}
